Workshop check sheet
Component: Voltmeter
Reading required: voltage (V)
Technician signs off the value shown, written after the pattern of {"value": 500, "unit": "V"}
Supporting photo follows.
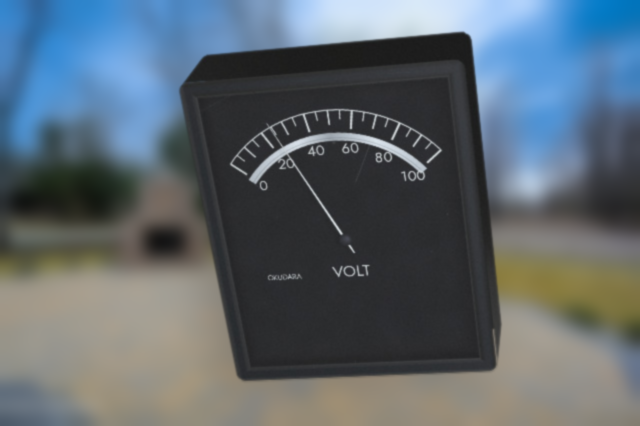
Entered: {"value": 25, "unit": "V"}
